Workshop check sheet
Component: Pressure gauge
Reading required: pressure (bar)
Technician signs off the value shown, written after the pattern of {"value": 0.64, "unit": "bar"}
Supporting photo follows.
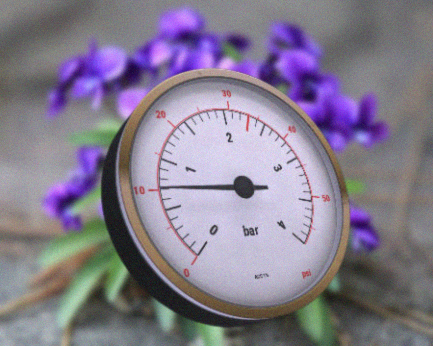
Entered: {"value": 0.7, "unit": "bar"}
